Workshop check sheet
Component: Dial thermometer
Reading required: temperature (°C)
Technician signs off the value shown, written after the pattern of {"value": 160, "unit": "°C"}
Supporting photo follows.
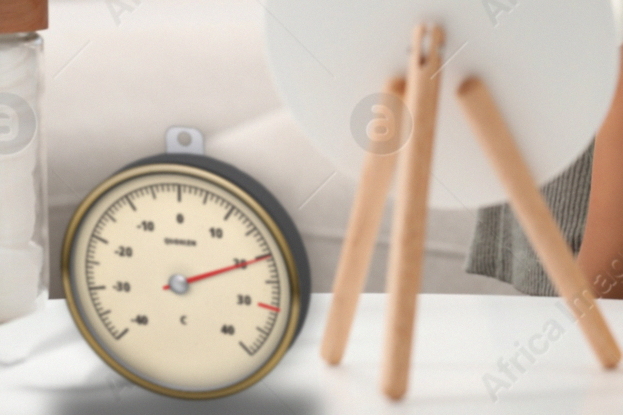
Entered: {"value": 20, "unit": "°C"}
